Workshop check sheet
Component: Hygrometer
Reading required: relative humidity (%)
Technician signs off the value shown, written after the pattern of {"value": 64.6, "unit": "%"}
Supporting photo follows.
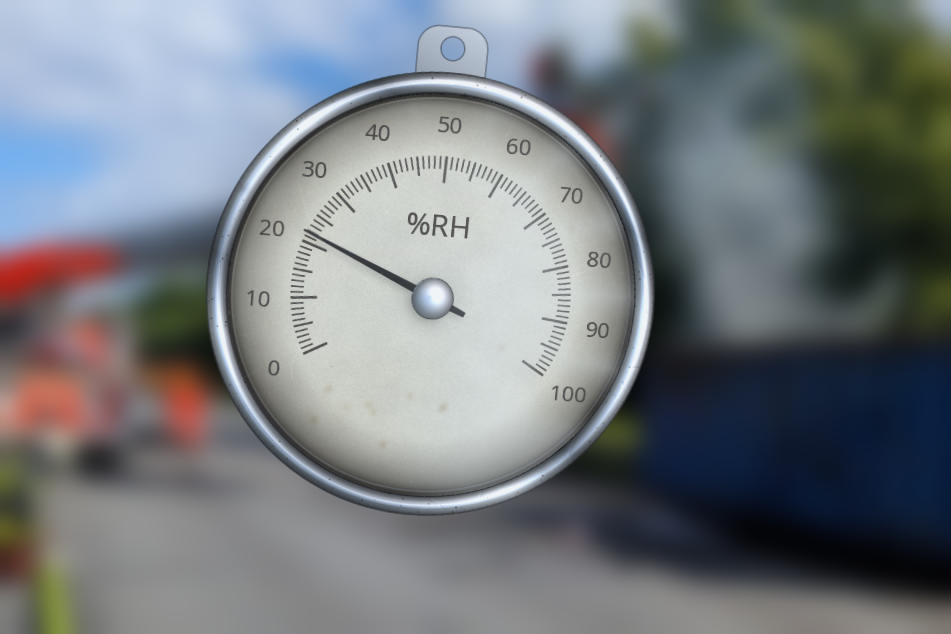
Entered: {"value": 22, "unit": "%"}
